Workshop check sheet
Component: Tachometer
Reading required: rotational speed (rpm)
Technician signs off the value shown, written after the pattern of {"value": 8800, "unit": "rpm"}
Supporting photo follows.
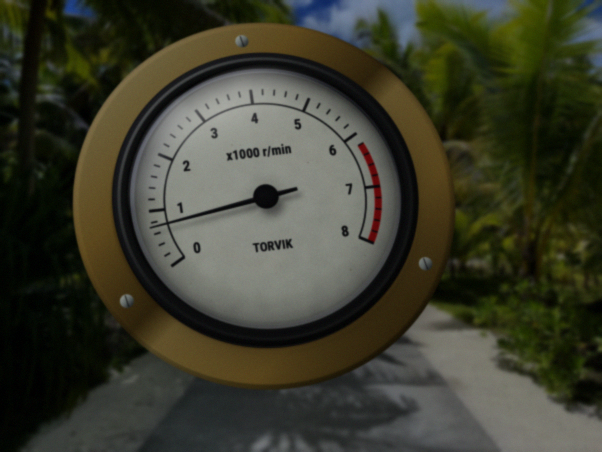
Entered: {"value": 700, "unit": "rpm"}
